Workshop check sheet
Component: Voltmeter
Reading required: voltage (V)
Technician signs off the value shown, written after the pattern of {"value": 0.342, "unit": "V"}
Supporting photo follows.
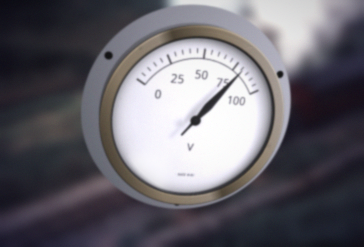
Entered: {"value": 80, "unit": "V"}
